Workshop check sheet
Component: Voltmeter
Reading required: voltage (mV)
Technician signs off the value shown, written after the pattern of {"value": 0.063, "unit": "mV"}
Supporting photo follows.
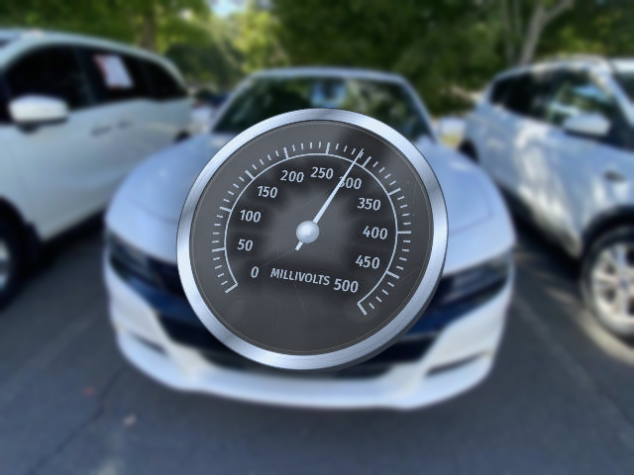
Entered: {"value": 290, "unit": "mV"}
